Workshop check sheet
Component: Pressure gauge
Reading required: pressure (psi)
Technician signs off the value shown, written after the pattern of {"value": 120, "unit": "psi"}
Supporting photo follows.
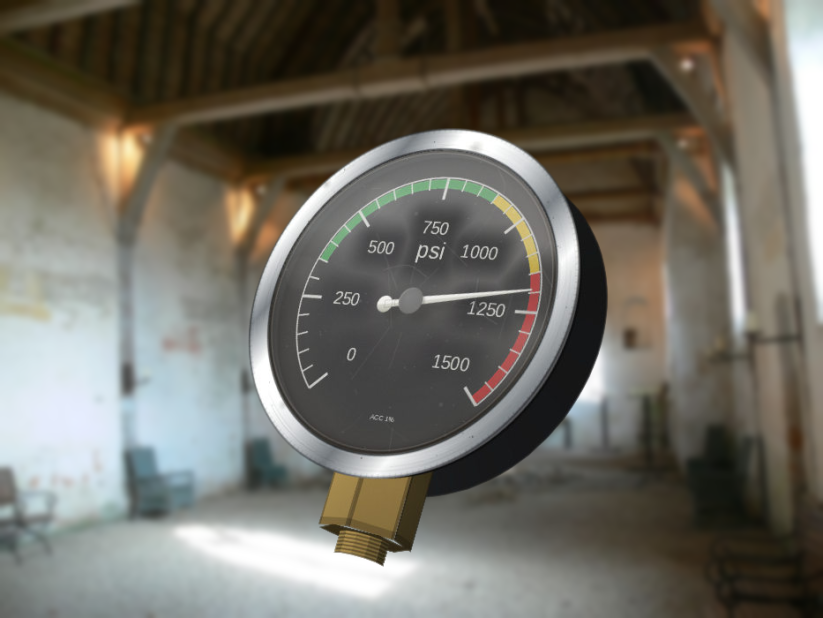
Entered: {"value": 1200, "unit": "psi"}
